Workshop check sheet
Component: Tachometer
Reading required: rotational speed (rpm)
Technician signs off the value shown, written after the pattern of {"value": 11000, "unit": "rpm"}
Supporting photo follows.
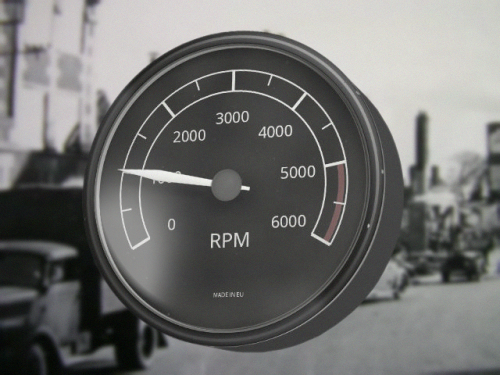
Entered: {"value": 1000, "unit": "rpm"}
